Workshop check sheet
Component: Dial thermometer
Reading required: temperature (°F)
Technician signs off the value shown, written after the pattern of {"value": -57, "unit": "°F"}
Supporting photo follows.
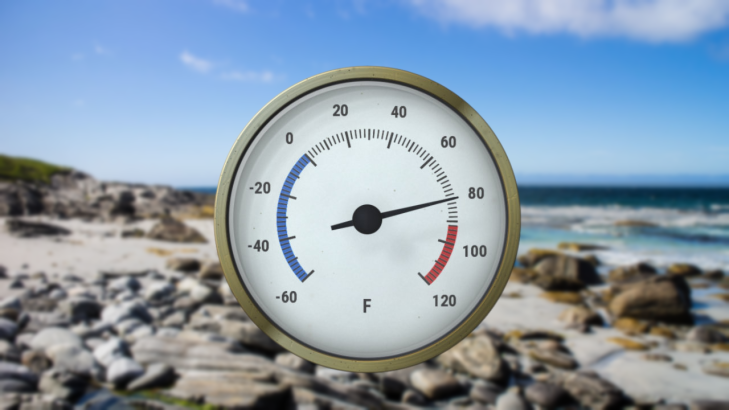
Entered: {"value": 80, "unit": "°F"}
